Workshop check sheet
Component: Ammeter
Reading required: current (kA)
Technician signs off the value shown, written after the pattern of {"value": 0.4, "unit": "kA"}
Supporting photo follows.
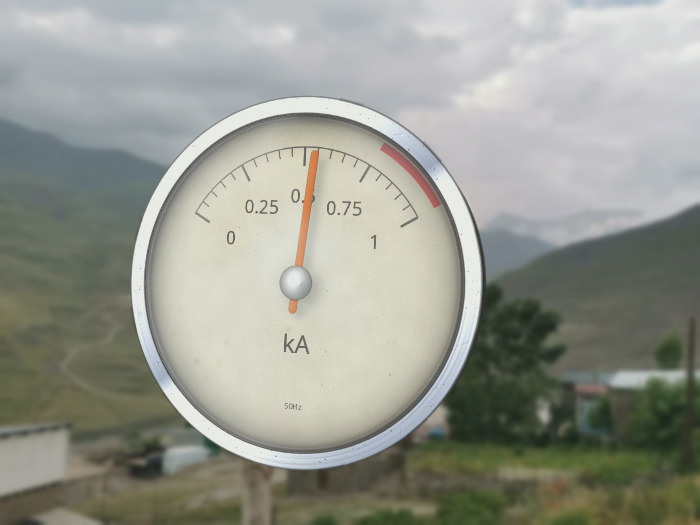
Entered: {"value": 0.55, "unit": "kA"}
